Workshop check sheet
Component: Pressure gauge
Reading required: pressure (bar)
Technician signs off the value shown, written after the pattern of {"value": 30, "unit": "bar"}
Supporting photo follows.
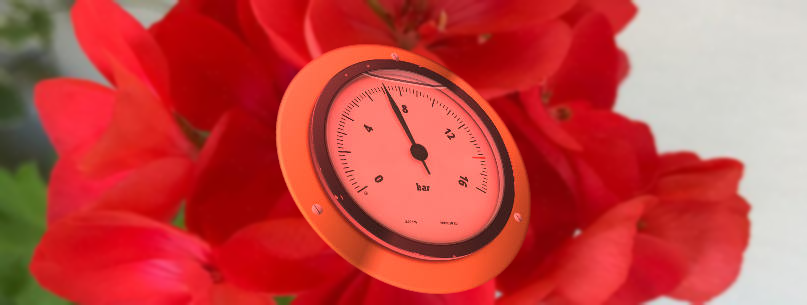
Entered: {"value": 7, "unit": "bar"}
